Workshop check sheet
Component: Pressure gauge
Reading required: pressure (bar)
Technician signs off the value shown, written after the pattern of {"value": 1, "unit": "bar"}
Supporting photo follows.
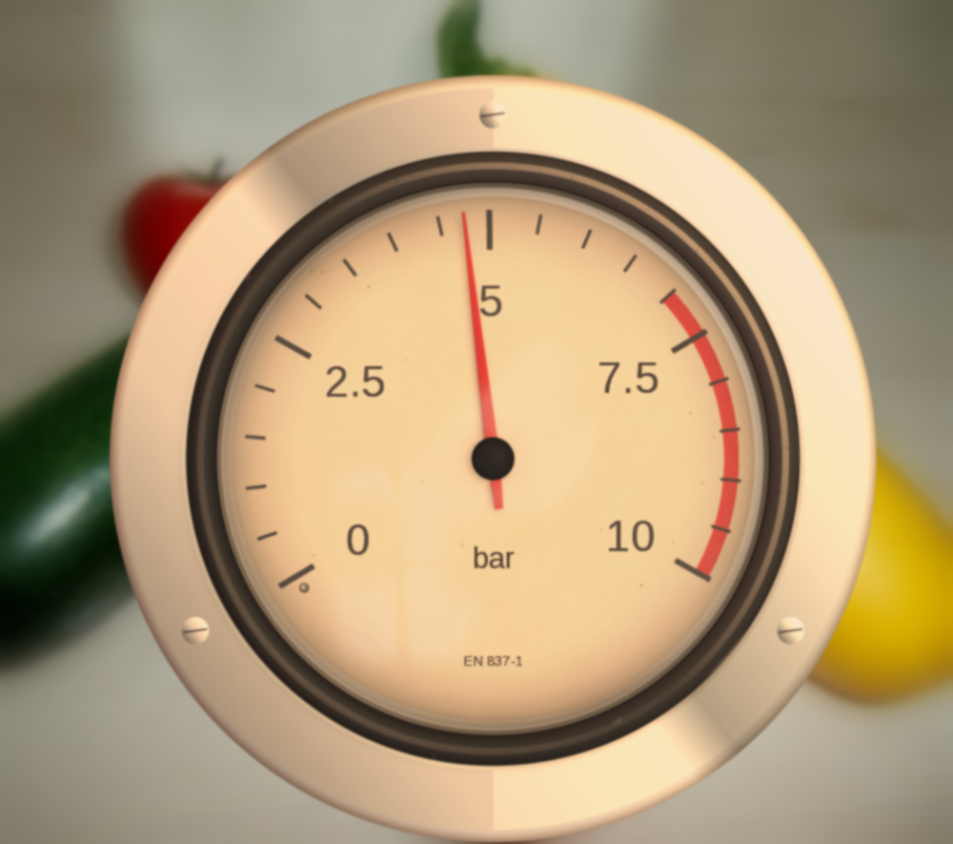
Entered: {"value": 4.75, "unit": "bar"}
